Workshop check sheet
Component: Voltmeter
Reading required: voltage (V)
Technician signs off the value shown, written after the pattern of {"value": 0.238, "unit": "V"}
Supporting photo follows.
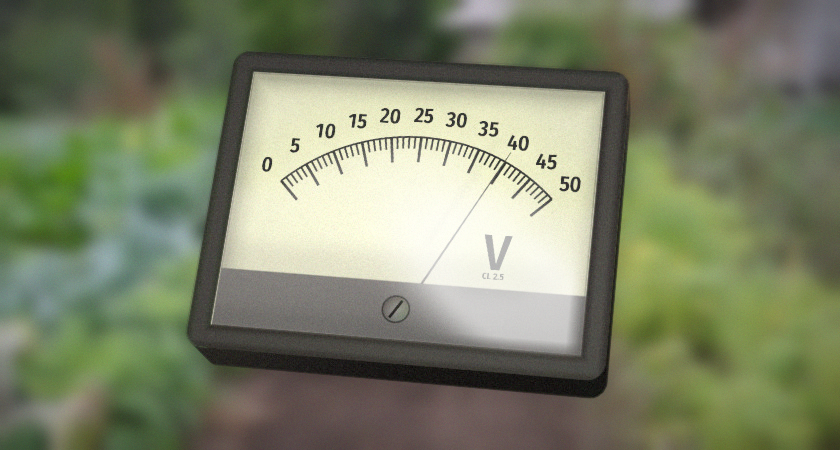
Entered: {"value": 40, "unit": "V"}
